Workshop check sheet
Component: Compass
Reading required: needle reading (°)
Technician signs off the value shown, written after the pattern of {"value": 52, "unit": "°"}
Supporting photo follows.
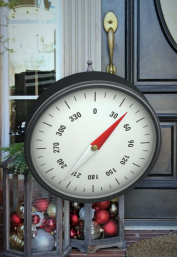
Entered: {"value": 40, "unit": "°"}
